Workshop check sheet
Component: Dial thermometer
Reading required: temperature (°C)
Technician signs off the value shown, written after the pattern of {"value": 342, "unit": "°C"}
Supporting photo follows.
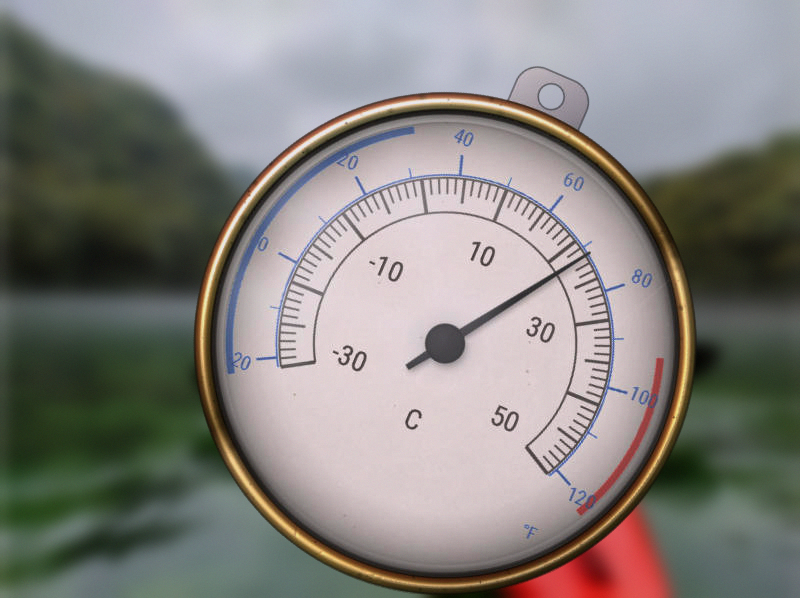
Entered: {"value": 22, "unit": "°C"}
